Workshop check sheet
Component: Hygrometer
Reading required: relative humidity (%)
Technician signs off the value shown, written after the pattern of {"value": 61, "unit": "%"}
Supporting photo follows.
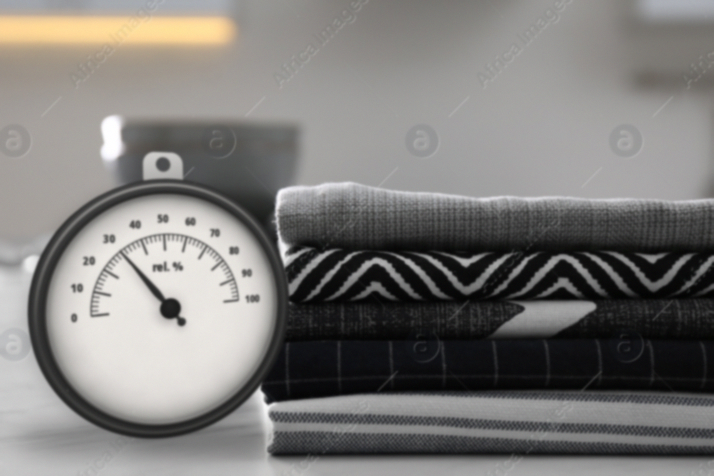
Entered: {"value": 30, "unit": "%"}
